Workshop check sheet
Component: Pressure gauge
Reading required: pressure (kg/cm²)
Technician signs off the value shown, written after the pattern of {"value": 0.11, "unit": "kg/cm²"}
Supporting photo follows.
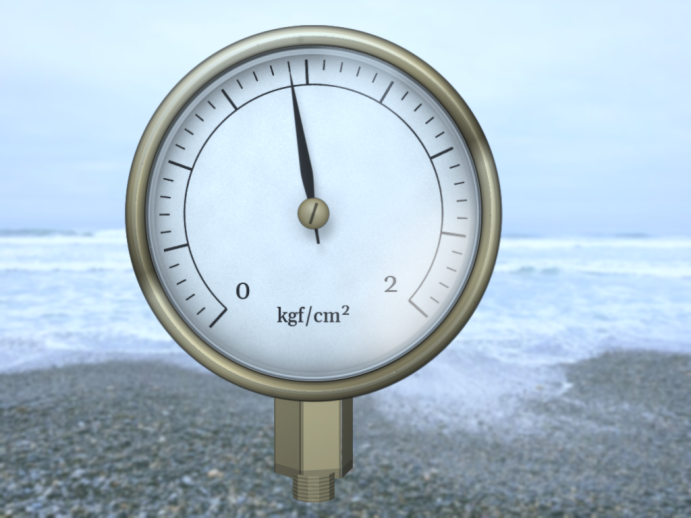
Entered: {"value": 0.95, "unit": "kg/cm²"}
